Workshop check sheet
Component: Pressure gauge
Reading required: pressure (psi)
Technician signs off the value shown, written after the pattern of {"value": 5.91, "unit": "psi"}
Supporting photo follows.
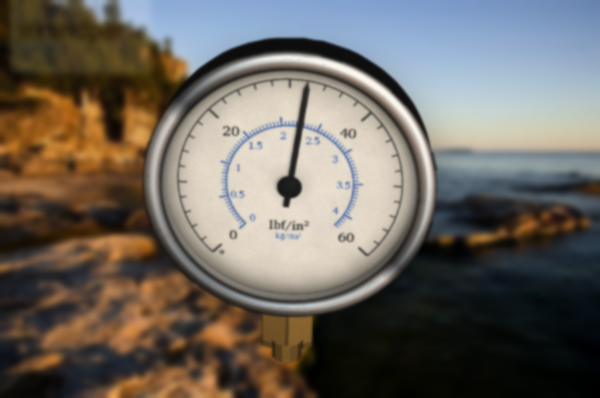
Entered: {"value": 32, "unit": "psi"}
